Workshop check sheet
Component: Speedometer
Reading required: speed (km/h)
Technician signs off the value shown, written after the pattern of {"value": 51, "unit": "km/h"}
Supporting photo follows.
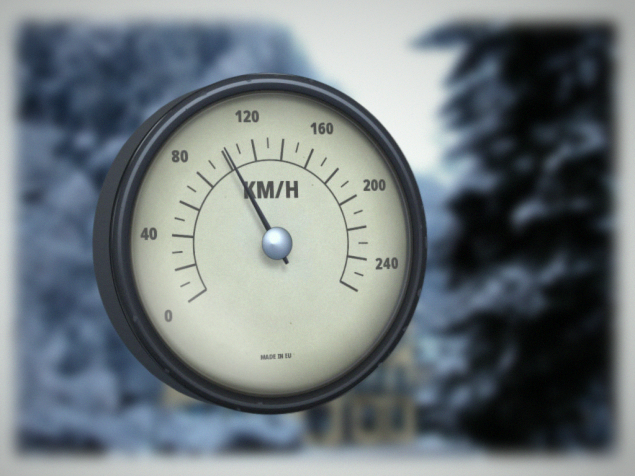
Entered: {"value": 100, "unit": "km/h"}
